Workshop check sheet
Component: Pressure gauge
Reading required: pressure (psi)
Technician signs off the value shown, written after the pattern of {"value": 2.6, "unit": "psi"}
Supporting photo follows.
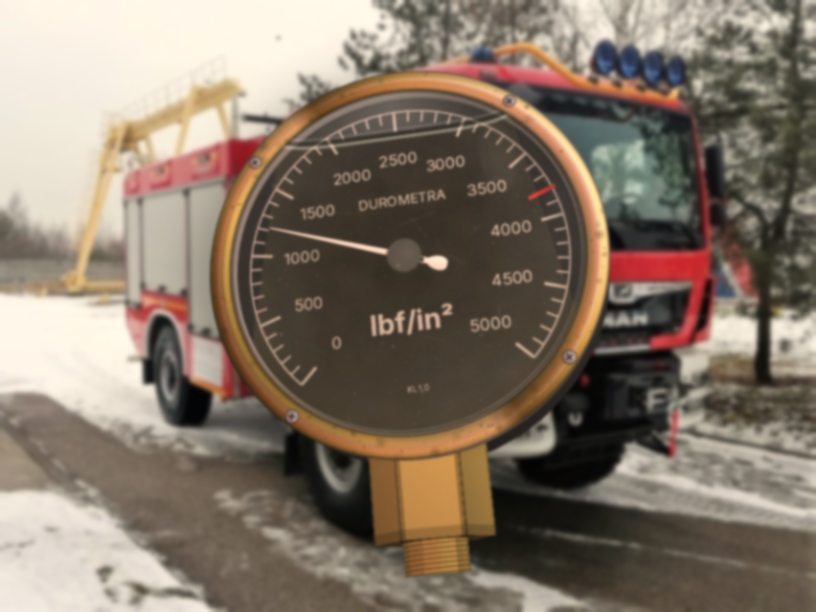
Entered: {"value": 1200, "unit": "psi"}
